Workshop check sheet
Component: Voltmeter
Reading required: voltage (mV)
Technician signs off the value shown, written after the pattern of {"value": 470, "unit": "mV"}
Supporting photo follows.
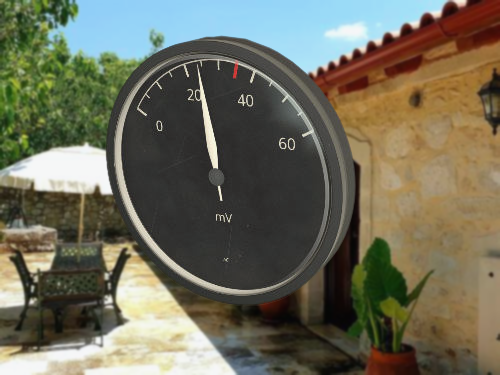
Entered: {"value": 25, "unit": "mV"}
